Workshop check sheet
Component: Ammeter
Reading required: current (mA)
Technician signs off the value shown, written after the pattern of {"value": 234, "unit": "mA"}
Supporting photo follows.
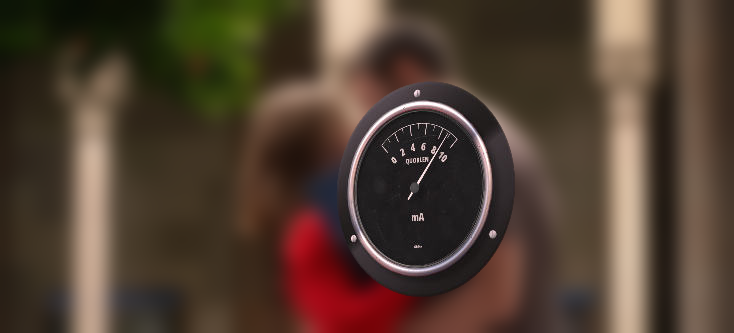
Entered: {"value": 9, "unit": "mA"}
